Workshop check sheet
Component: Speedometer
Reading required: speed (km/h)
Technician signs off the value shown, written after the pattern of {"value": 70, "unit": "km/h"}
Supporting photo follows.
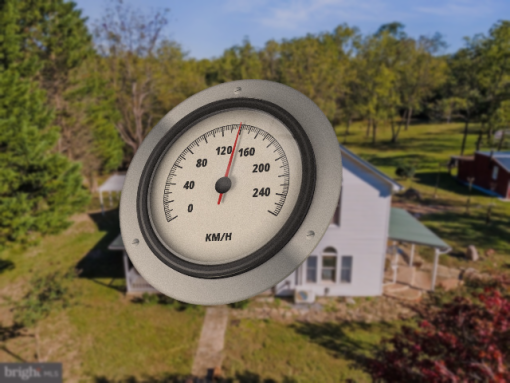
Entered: {"value": 140, "unit": "km/h"}
